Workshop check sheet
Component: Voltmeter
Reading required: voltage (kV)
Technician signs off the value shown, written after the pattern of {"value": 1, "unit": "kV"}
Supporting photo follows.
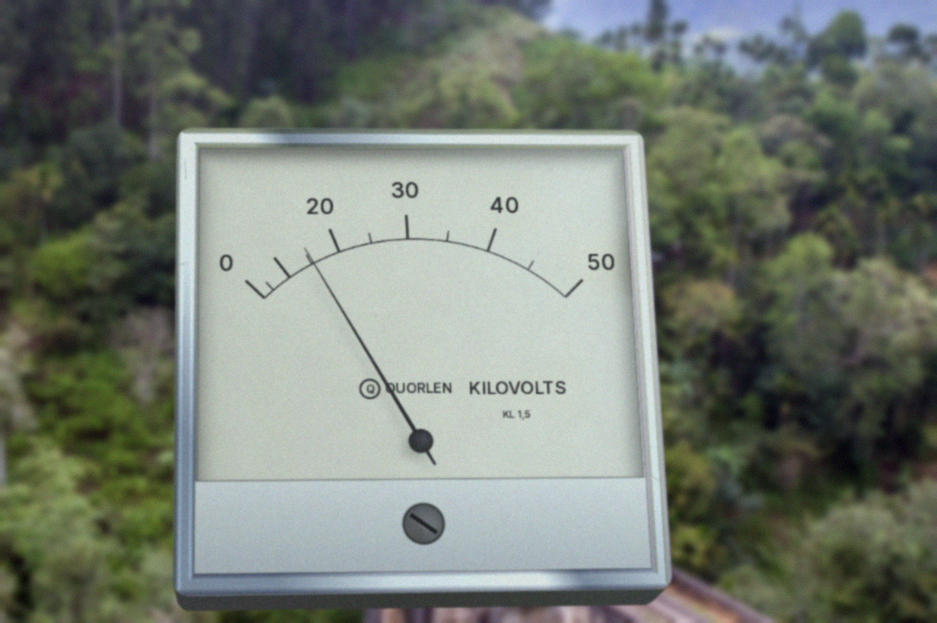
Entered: {"value": 15, "unit": "kV"}
